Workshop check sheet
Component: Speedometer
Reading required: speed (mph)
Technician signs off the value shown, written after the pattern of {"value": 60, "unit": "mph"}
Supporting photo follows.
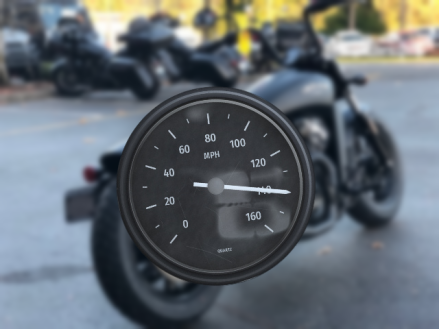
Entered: {"value": 140, "unit": "mph"}
